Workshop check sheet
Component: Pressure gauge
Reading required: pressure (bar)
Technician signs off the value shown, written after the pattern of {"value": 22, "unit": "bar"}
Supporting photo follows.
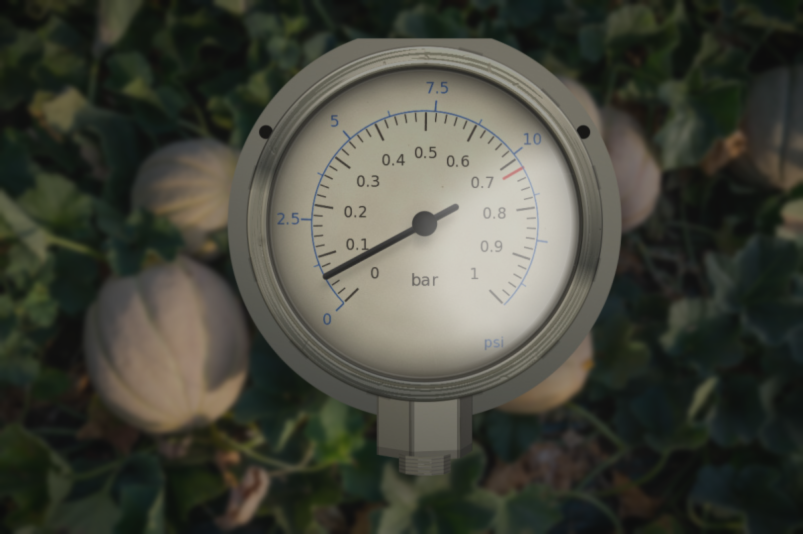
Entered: {"value": 0.06, "unit": "bar"}
